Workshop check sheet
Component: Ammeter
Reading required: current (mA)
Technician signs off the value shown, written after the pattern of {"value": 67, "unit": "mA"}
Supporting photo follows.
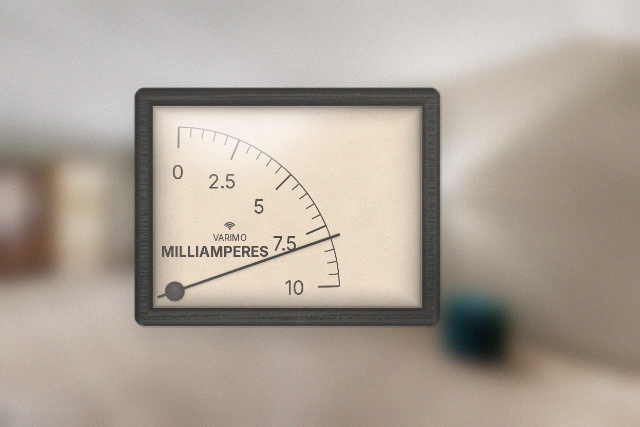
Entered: {"value": 8, "unit": "mA"}
